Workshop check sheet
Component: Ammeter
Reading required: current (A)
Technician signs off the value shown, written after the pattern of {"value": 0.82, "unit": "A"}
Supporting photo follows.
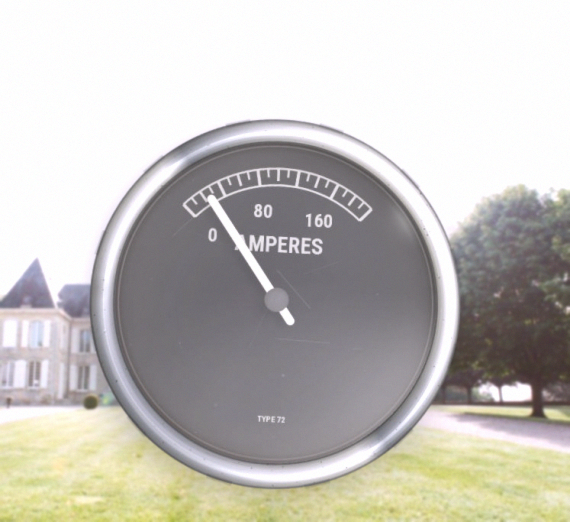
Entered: {"value": 25, "unit": "A"}
